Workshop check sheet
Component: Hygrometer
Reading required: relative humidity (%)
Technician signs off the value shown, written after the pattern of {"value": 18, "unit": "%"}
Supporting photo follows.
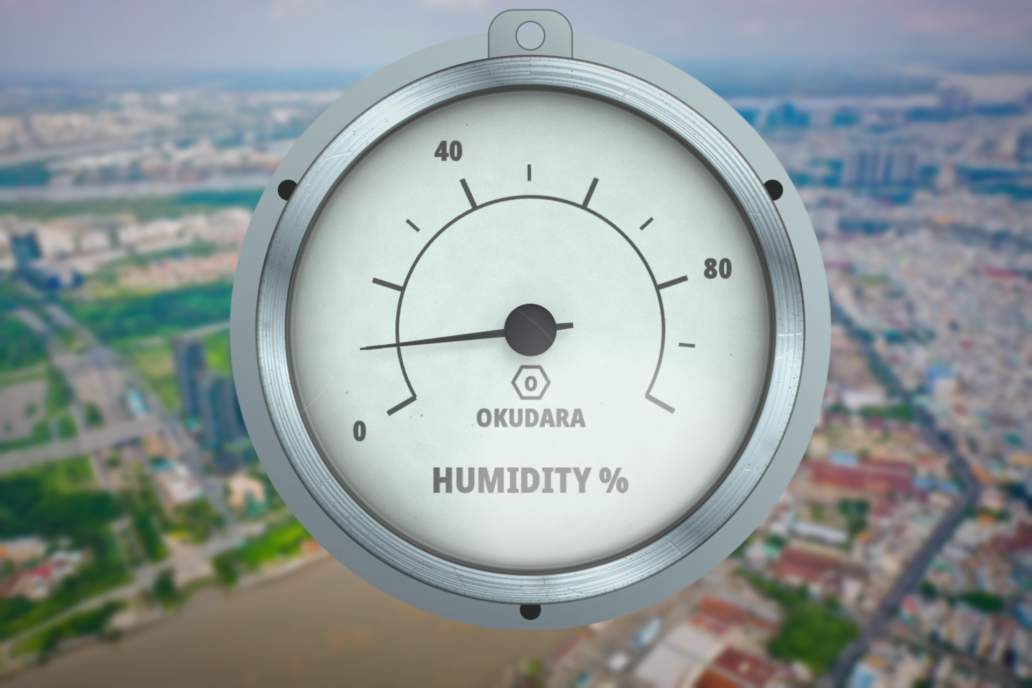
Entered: {"value": 10, "unit": "%"}
